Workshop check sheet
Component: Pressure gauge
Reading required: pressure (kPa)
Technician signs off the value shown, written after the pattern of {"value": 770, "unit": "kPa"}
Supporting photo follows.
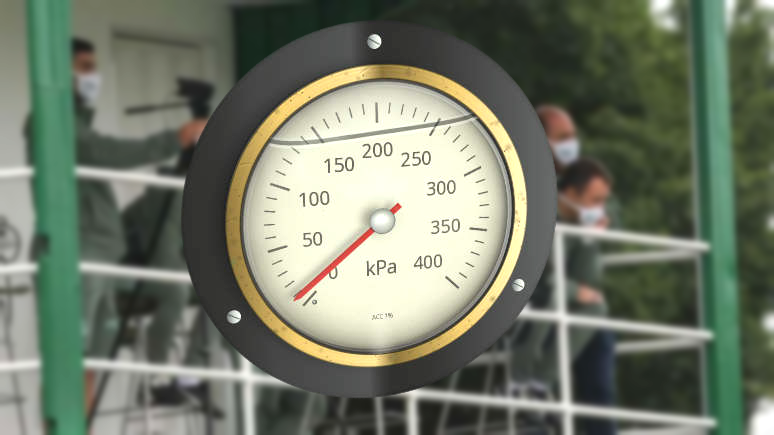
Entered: {"value": 10, "unit": "kPa"}
